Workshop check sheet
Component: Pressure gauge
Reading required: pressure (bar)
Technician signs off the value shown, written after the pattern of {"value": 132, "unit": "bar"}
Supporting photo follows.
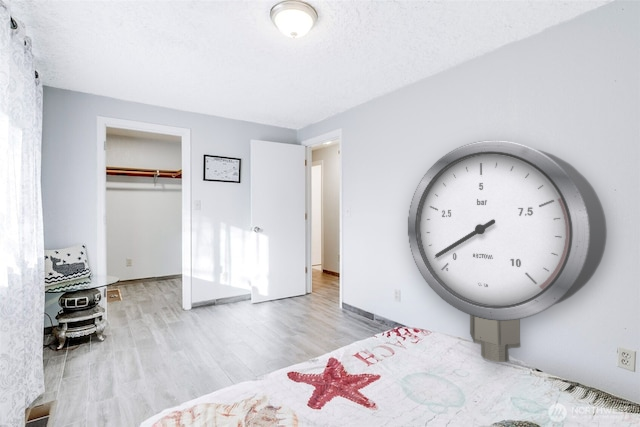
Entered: {"value": 0.5, "unit": "bar"}
